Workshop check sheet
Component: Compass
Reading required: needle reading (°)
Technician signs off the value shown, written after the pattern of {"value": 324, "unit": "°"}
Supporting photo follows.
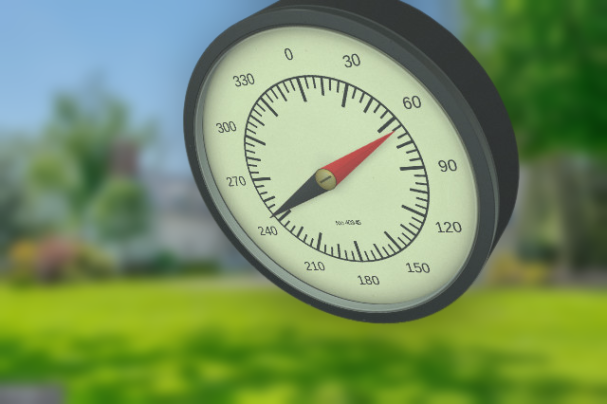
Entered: {"value": 65, "unit": "°"}
